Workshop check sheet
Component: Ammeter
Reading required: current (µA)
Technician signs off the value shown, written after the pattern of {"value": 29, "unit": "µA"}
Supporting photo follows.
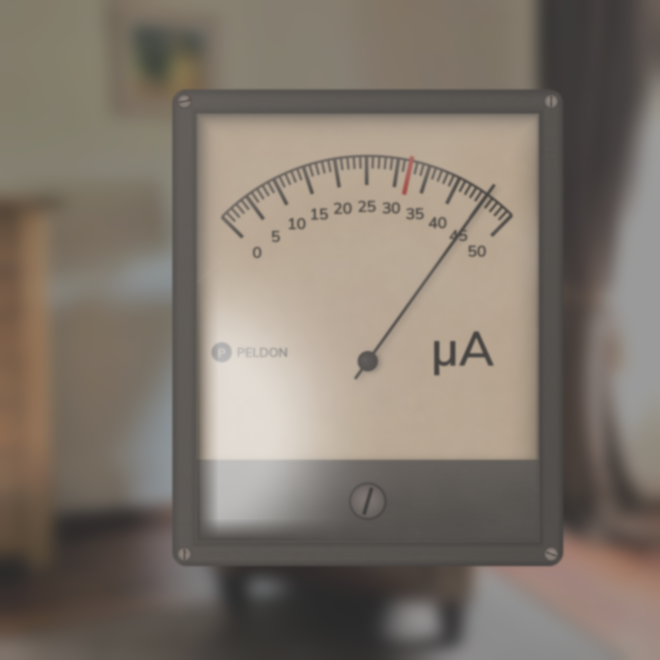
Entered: {"value": 45, "unit": "µA"}
